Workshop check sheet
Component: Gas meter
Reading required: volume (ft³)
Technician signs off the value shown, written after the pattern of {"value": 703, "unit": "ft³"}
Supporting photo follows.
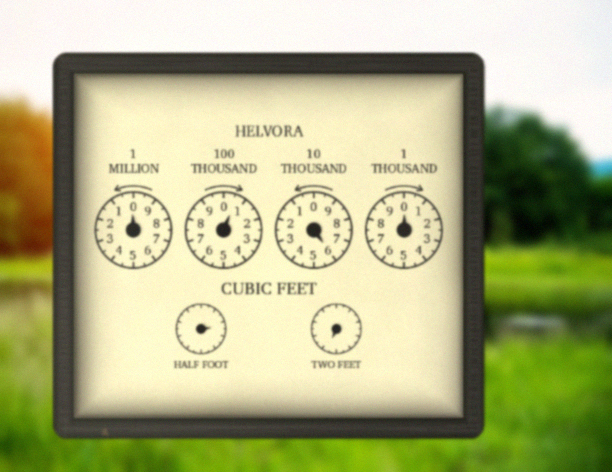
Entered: {"value": 6000, "unit": "ft³"}
